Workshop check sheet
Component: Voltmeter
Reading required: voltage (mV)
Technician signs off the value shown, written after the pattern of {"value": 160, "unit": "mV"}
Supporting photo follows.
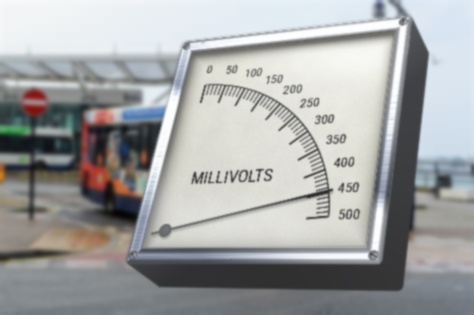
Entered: {"value": 450, "unit": "mV"}
